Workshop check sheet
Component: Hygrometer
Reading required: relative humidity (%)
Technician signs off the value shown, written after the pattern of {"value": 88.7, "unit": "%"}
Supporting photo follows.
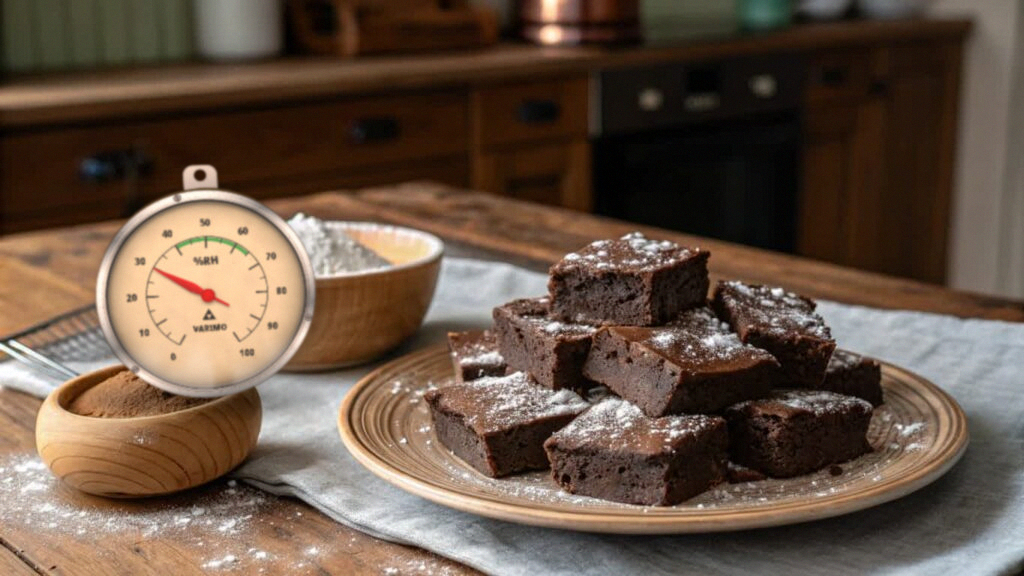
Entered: {"value": 30, "unit": "%"}
